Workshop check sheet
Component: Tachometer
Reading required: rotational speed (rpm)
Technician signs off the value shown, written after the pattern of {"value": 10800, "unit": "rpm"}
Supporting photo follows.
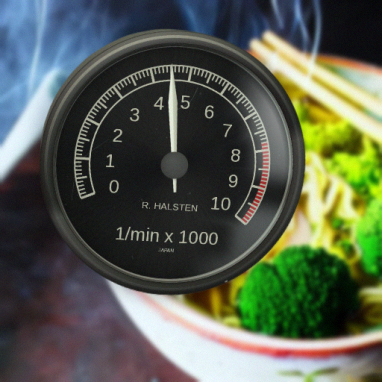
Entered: {"value": 4500, "unit": "rpm"}
